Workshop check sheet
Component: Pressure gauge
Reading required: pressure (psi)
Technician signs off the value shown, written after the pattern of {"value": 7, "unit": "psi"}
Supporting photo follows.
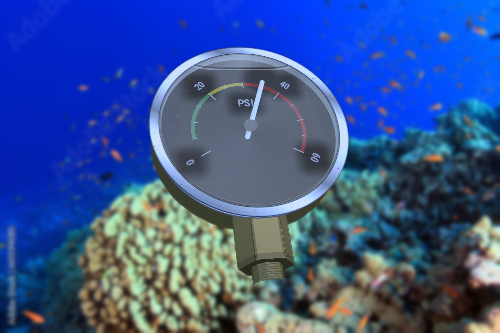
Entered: {"value": 35, "unit": "psi"}
